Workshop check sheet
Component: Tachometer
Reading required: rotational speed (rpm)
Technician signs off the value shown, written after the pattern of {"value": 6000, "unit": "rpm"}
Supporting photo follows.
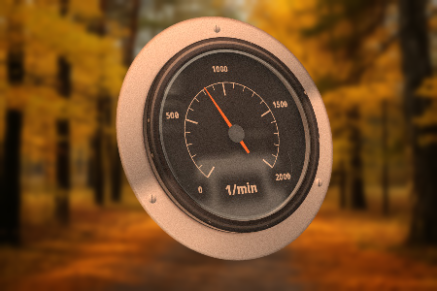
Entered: {"value": 800, "unit": "rpm"}
